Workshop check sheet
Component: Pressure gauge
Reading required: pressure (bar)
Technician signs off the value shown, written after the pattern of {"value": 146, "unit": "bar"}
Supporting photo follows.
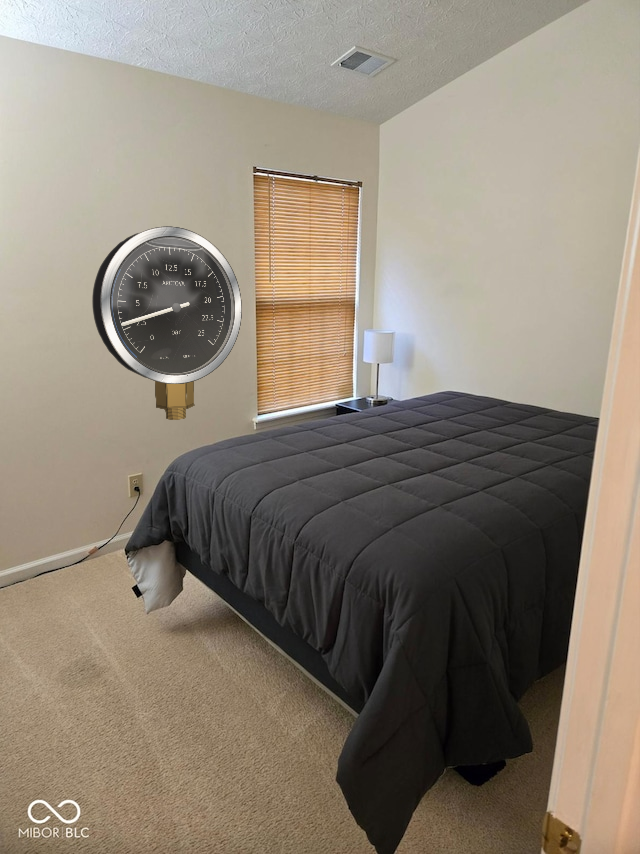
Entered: {"value": 3, "unit": "bar"}
